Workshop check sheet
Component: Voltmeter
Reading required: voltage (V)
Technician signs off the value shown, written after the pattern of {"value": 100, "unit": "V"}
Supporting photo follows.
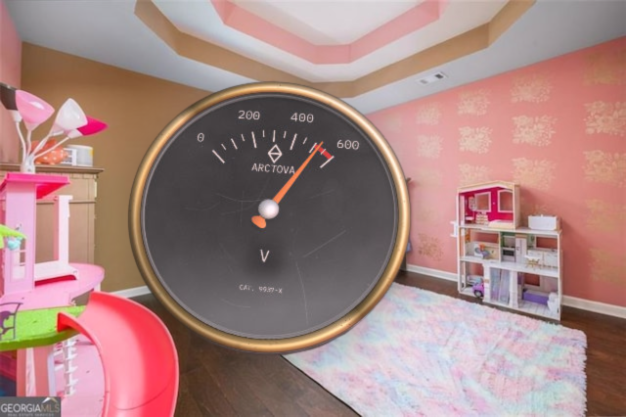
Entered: {"value": 525, "unit": "V"}
